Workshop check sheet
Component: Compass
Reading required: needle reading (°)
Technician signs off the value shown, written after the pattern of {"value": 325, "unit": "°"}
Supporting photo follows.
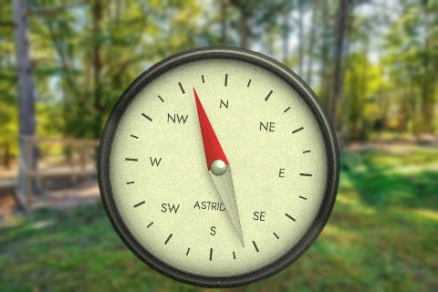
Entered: {"value": 337.5, "unit": "°"}
